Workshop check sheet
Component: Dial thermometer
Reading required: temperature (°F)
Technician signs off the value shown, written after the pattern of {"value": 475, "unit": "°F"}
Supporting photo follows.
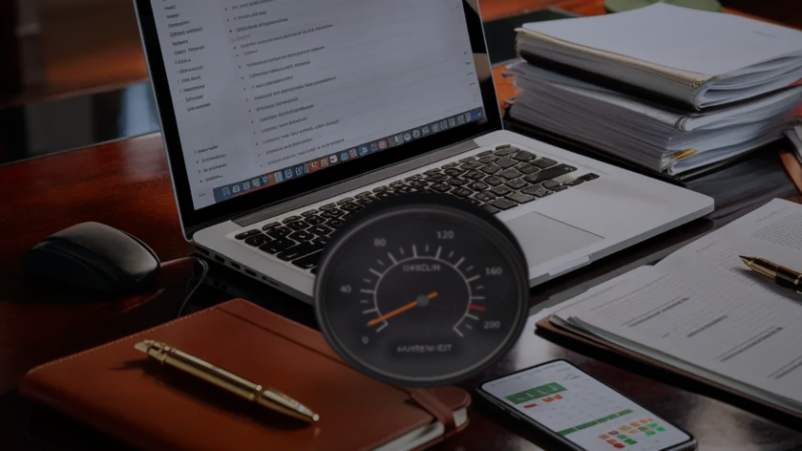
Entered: {"value": 10, "unit": "°F"}
